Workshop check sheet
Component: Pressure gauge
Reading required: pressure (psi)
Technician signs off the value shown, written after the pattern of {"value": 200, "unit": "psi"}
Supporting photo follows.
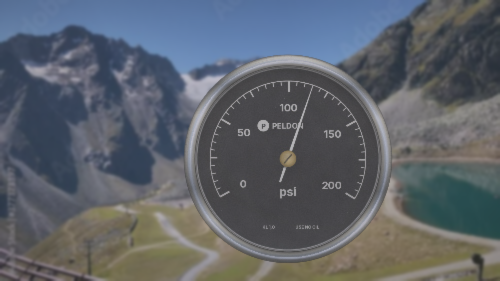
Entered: {"value": 115, "unit": "psi"}
